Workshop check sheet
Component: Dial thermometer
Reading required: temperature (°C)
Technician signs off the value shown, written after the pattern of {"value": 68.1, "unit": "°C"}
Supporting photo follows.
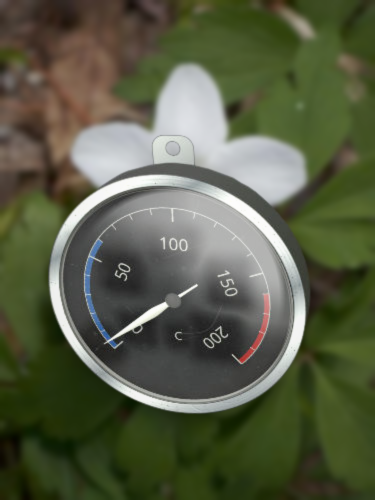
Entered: {"value": 5, "unit": "°C"}
